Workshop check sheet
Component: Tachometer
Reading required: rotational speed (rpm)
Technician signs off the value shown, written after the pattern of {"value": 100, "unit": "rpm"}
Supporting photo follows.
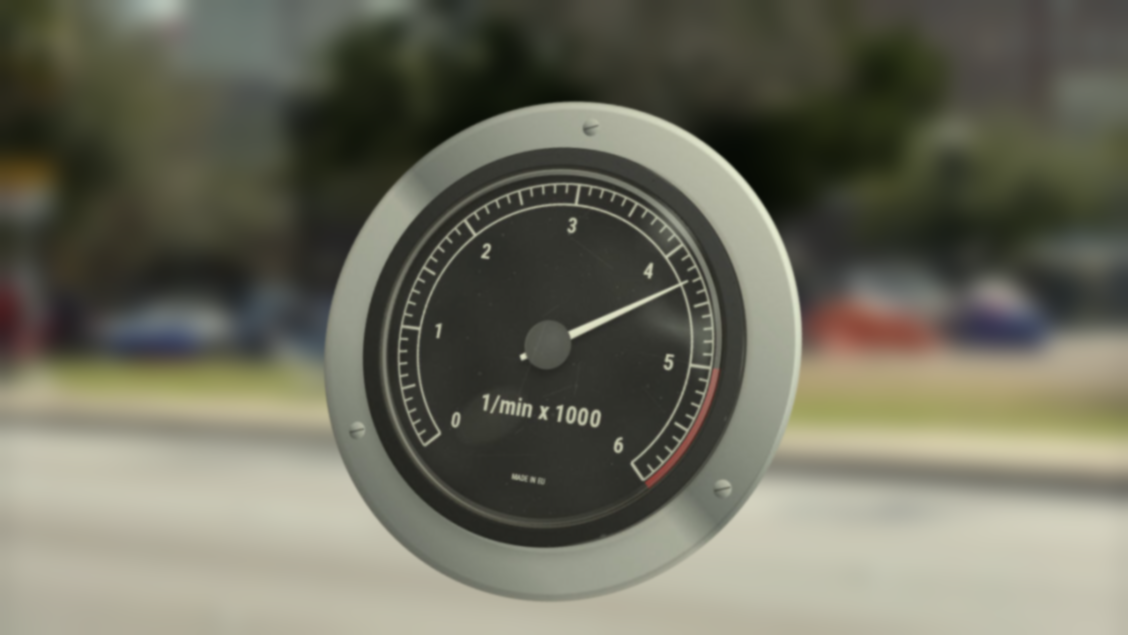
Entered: {"value": 4300, "unit": "rpm"}
